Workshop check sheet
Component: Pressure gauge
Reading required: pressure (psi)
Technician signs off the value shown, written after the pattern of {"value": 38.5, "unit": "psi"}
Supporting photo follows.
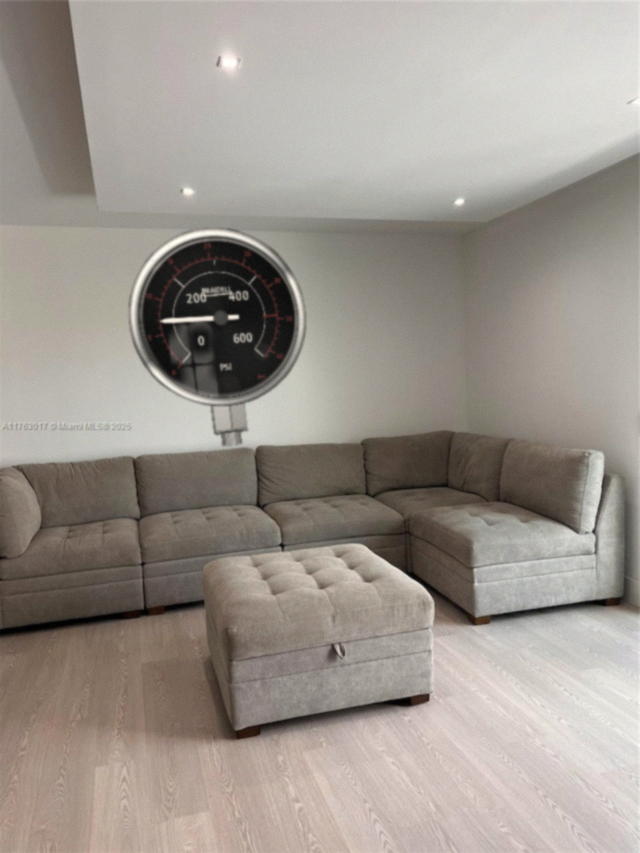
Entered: {"value": 100, "unit": "psi"}
